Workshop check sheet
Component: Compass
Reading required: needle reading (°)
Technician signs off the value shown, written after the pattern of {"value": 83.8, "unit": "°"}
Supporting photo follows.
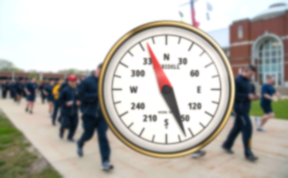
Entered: {"value": 337.5, "unit": "°"}
